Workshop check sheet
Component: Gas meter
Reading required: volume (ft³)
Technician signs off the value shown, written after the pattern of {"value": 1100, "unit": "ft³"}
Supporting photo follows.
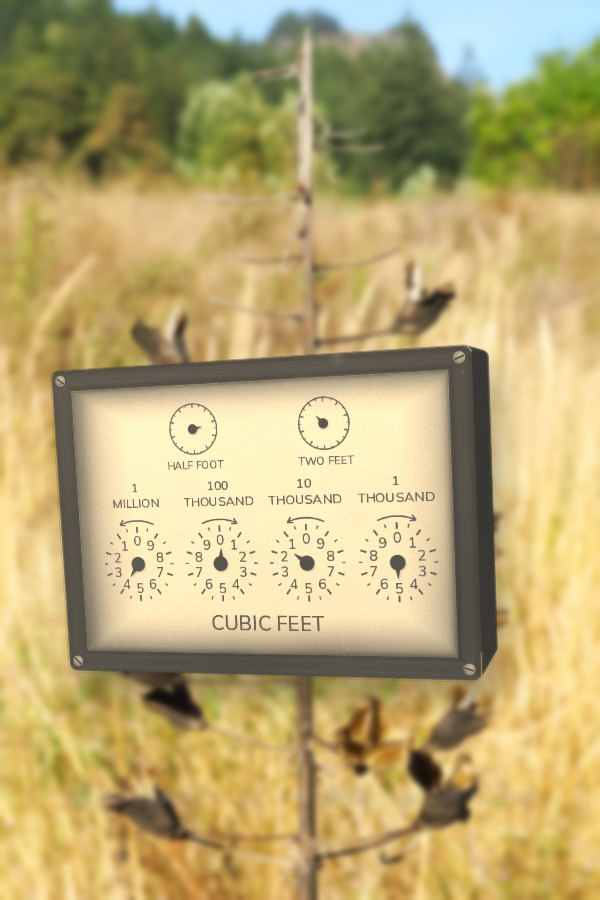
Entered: {"value": 401500, "unit": "ft³"}
